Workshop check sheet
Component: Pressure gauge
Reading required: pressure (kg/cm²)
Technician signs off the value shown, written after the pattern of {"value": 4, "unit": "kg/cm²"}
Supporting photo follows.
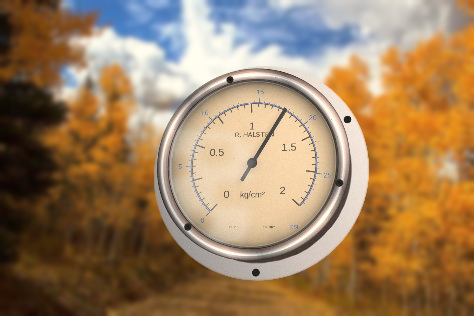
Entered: {"value": 1.25, "unit": "kg/cm²"}
